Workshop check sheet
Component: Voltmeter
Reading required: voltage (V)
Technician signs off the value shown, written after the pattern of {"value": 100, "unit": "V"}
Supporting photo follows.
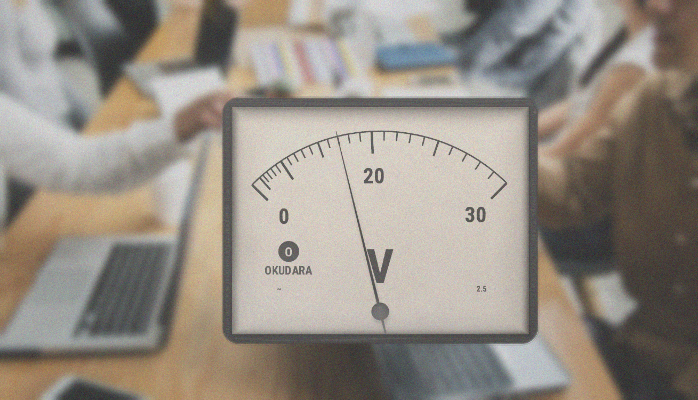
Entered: {"value": 17, "unit": "V"}
